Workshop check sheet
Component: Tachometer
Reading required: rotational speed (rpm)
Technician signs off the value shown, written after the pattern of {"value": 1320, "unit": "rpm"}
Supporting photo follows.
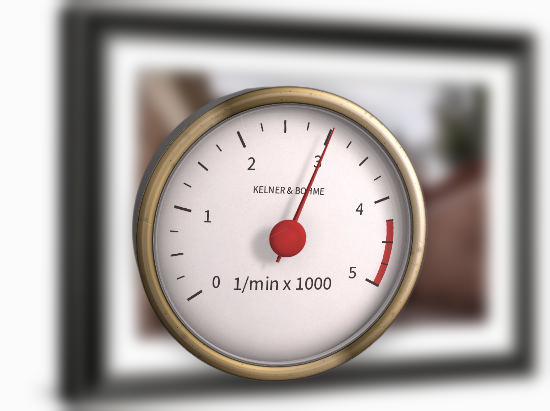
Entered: {"value": 3000, "unit": "rpm"}
